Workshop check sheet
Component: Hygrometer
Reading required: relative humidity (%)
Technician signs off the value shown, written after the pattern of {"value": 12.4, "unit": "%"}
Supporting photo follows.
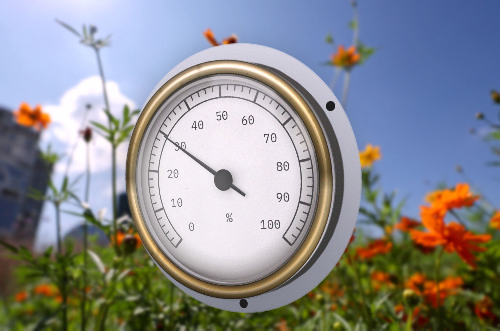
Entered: {"value": 30, "unit": "%"}
